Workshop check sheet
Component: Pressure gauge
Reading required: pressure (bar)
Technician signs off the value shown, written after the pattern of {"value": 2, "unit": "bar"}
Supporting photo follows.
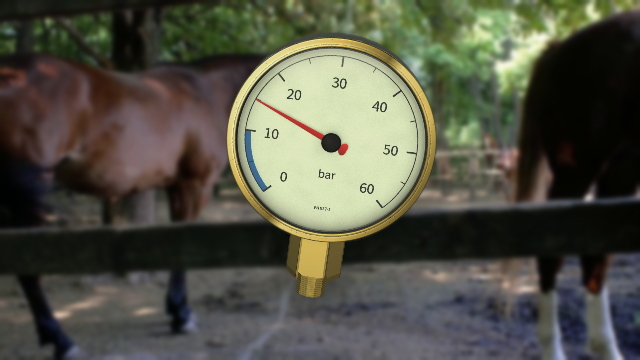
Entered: {"value": 15, "unit": "bar"}
